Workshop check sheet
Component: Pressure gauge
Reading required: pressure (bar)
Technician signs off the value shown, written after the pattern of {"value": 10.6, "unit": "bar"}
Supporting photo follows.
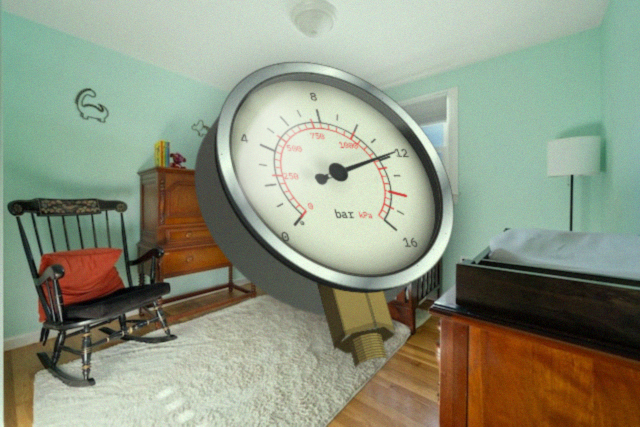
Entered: {"value": 12, "unit": "bar"}
